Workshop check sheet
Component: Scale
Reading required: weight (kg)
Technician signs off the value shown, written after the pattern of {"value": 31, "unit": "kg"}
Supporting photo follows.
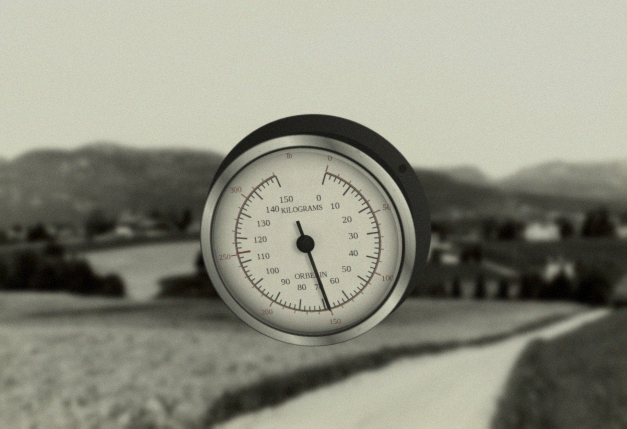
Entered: {"value": 68, "unit": "kg"}
